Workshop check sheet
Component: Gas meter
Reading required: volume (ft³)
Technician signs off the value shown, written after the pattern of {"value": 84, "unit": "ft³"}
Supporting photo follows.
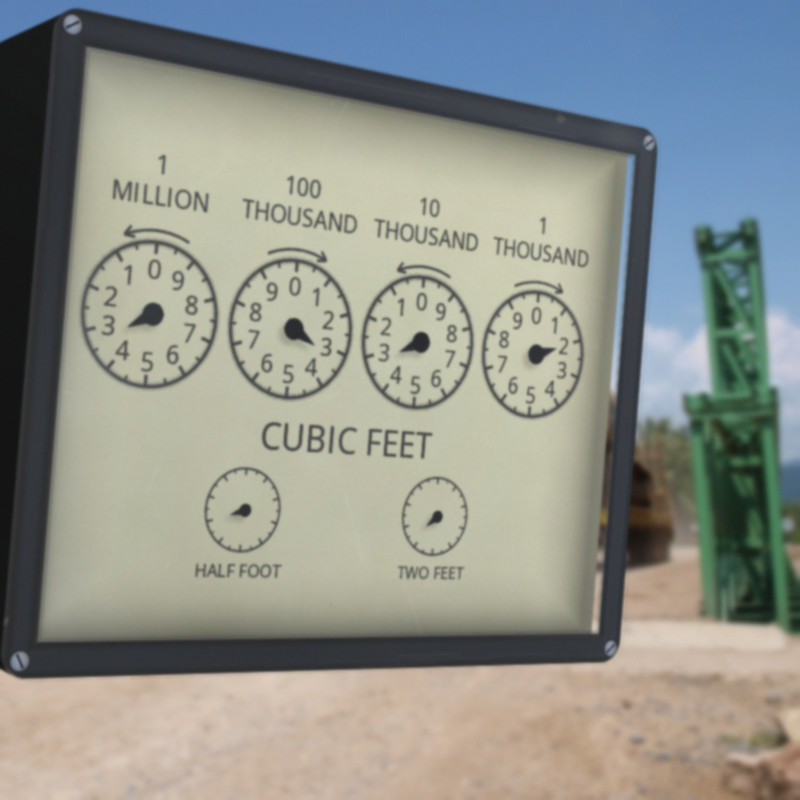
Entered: {"value": 333200, "unit": "ft³"}
